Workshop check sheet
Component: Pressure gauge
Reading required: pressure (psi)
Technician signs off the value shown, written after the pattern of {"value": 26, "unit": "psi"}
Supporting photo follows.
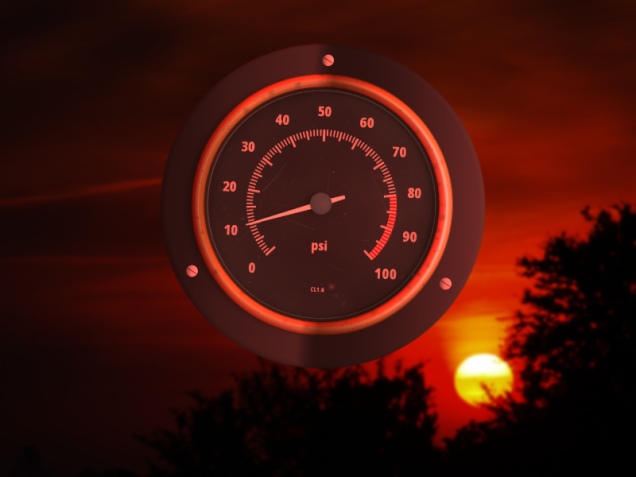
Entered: {"value": 10, "unit": "psi"}
